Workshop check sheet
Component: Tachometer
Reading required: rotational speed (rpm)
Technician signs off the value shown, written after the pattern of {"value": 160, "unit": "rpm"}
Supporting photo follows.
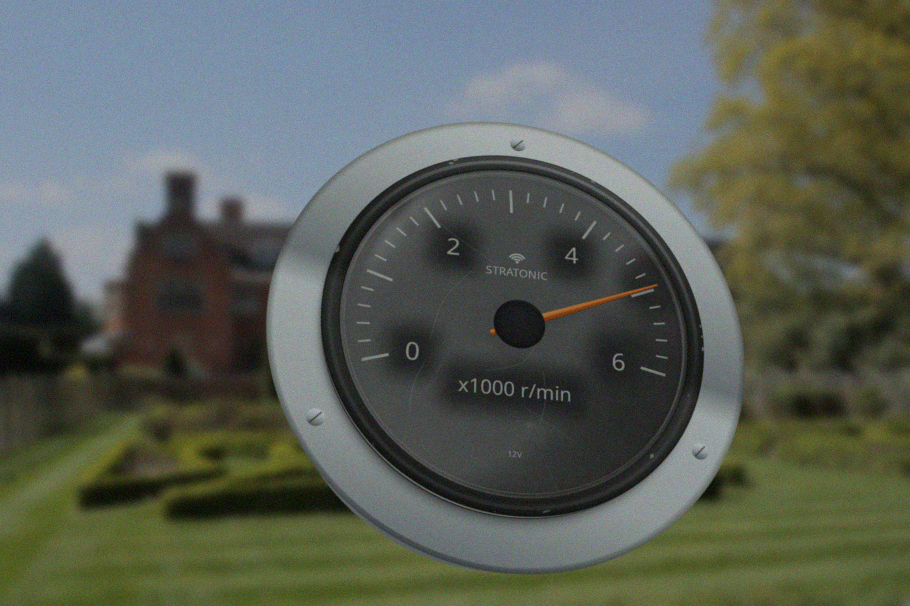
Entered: {"value": 5000, "unit": "rpm"}
